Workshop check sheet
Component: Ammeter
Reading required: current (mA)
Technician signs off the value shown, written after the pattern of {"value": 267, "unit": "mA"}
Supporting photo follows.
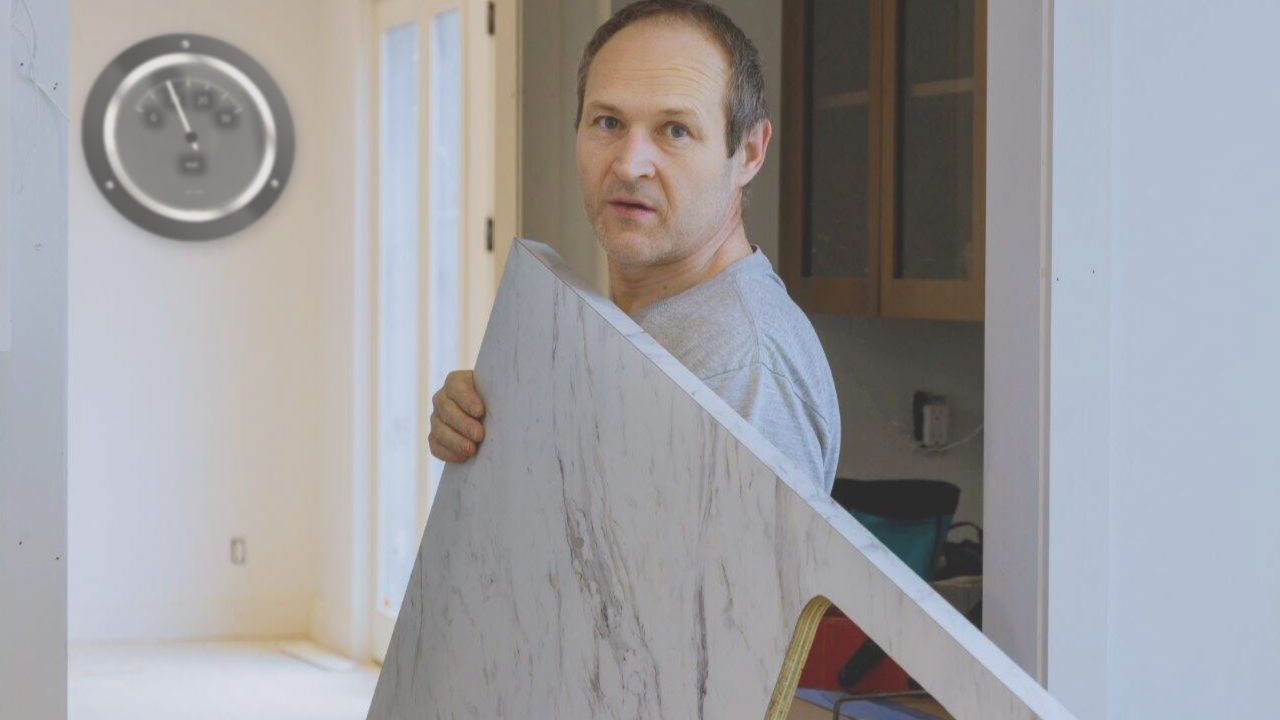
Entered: {"value": 10, "unit": "mA"}
